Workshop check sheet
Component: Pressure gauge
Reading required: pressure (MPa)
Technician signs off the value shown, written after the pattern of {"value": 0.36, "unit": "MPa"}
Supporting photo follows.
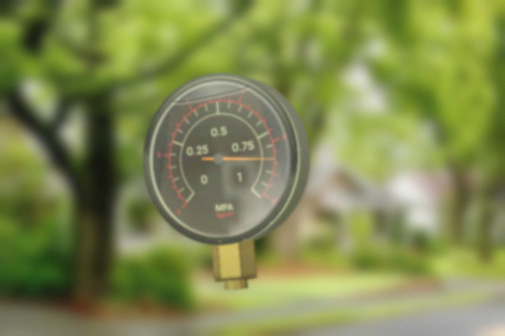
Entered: {"value": 0.85, "unit": "MPa"}
